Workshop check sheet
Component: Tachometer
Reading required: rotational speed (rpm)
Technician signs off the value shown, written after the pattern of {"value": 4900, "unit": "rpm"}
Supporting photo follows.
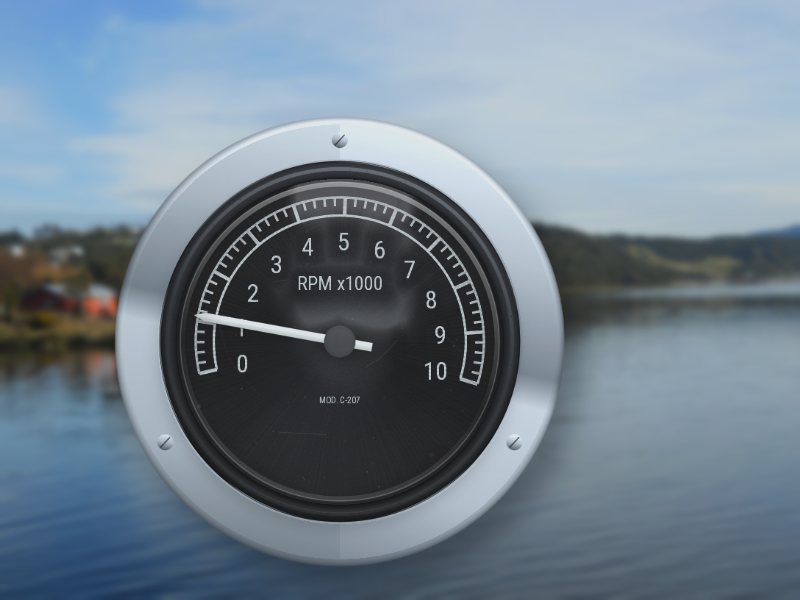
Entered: {"value": 1100, "unit": "rpm"}
